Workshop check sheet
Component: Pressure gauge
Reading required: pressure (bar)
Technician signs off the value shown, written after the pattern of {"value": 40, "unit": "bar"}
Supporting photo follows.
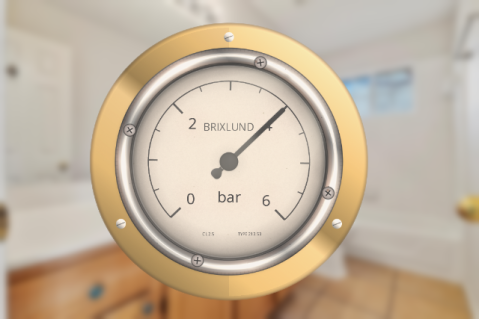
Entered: {"value": 4, "unit": "bar"}
